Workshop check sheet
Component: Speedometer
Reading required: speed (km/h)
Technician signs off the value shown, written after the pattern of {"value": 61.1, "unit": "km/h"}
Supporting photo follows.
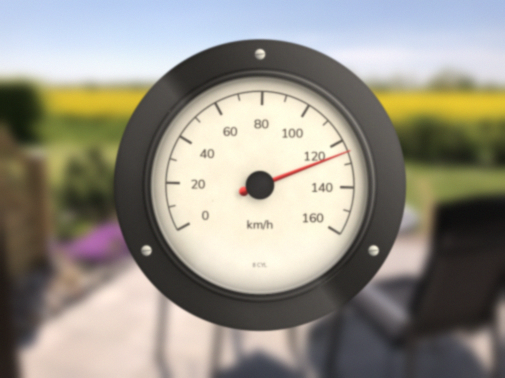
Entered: {"value": 125, "unit": "km/h"}
